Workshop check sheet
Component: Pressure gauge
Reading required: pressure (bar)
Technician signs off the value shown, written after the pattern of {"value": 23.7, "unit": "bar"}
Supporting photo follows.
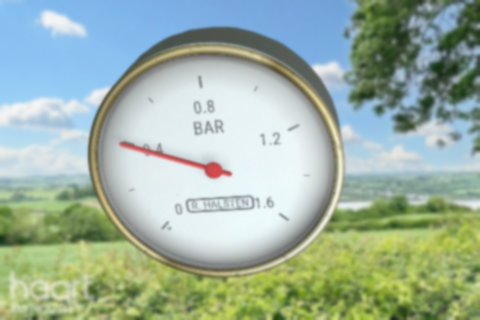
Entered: {"value": 0.4, "unit": "bar"}
